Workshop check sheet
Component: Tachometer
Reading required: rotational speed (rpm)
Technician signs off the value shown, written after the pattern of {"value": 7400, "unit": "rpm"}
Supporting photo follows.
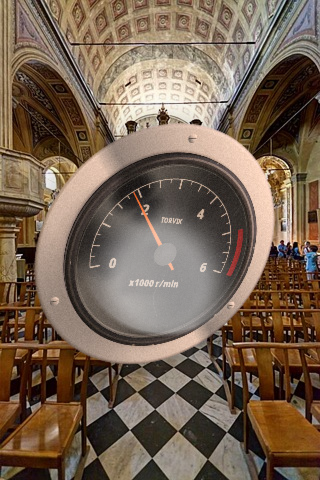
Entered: {"value": 1875, "unit": "rpm"}
